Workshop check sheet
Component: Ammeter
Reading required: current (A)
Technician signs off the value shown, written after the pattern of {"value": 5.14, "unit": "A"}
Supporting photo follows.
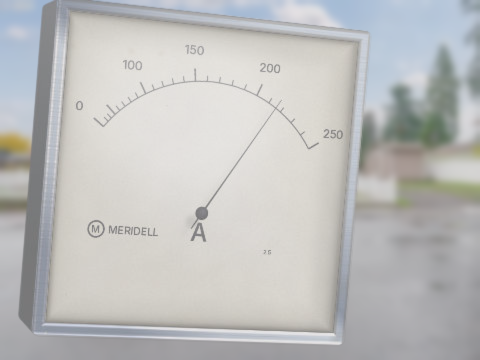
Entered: {"value": 215, "unit": "A"}
